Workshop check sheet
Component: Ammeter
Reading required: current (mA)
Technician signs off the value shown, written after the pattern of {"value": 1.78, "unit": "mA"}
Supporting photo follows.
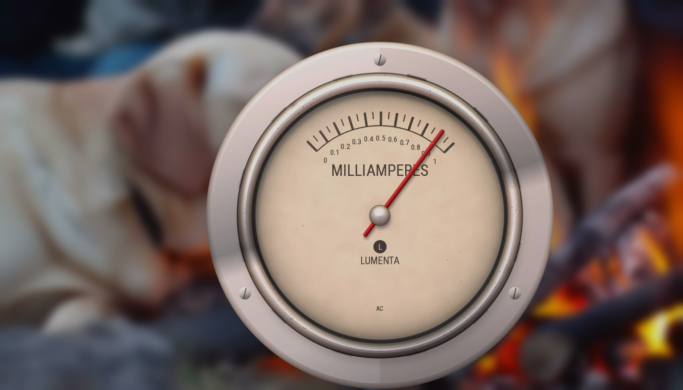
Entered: {"value": 0.9, "unit": "mA"}
